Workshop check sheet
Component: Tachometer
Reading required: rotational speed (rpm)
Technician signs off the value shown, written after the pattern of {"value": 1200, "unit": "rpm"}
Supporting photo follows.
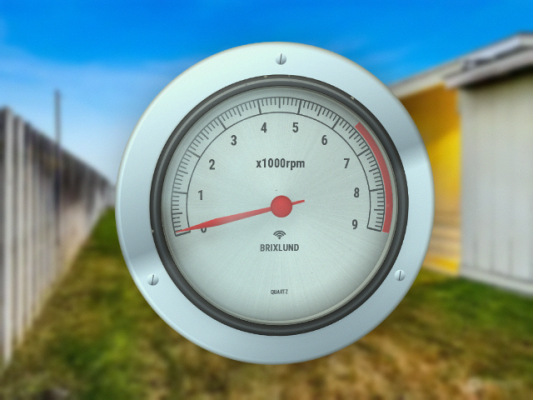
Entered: {"value": 100, "unit": "rpm"}
